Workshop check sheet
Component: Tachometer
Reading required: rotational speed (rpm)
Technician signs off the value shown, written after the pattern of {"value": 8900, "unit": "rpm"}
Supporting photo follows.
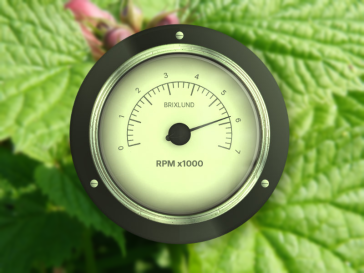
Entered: {"value": 5800, "unit": "rpm"}
